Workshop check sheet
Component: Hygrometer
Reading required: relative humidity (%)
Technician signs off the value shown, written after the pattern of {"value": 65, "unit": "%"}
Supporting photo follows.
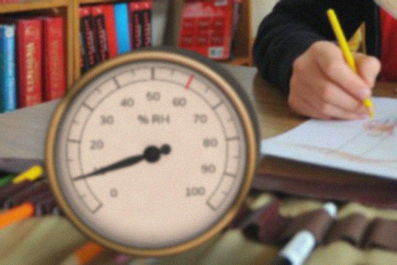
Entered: {"value": 10, "unit": "%"}
